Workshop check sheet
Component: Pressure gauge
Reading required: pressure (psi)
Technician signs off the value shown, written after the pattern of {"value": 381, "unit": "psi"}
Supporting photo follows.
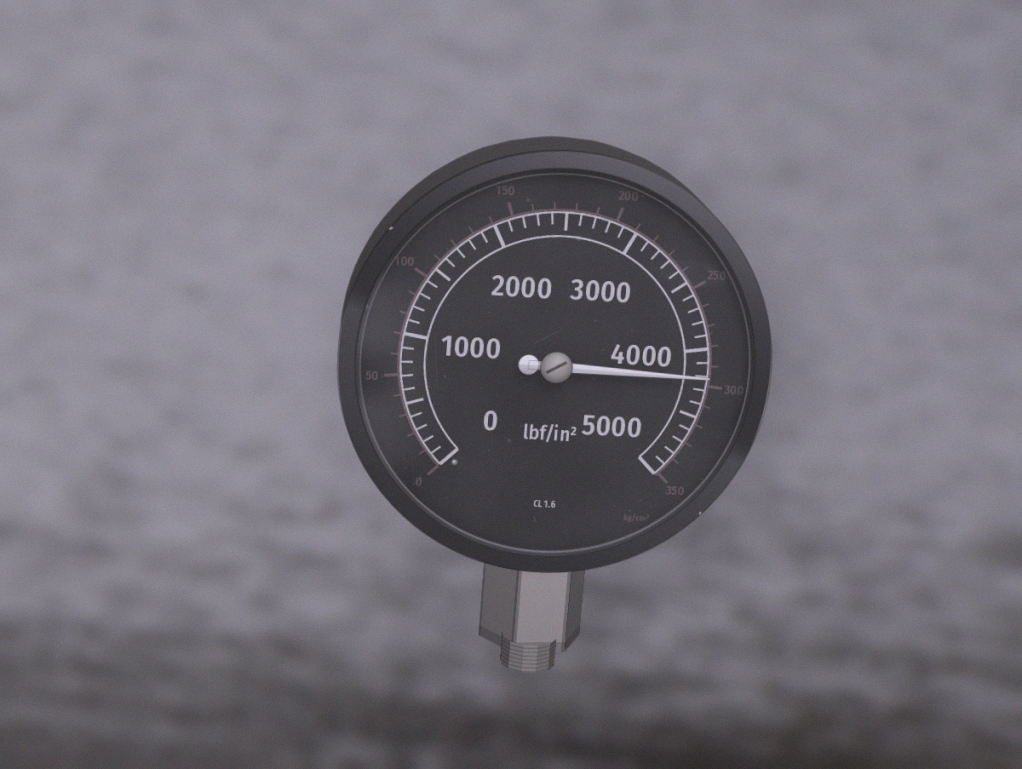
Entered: {"value": 4200, "unit": "psi"}
